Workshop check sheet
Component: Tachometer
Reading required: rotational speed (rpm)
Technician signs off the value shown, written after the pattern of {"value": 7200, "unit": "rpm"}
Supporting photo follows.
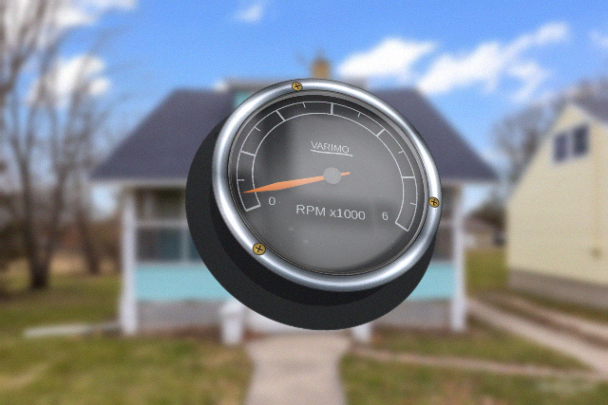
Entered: {"value": 250, "unit": "rpm"}
